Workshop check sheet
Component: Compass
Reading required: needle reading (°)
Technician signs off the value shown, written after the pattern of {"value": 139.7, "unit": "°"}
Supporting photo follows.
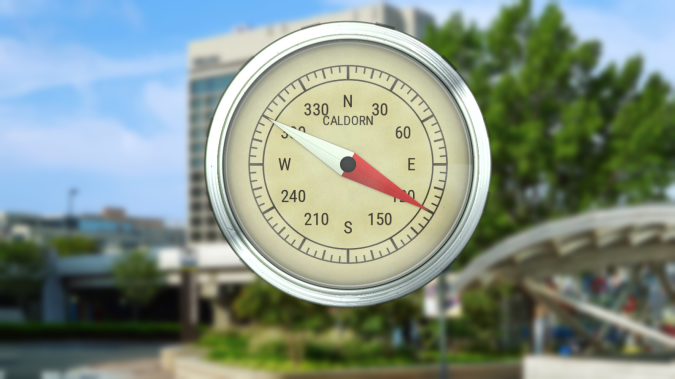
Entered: {"value": 120, "unit": "°"}
